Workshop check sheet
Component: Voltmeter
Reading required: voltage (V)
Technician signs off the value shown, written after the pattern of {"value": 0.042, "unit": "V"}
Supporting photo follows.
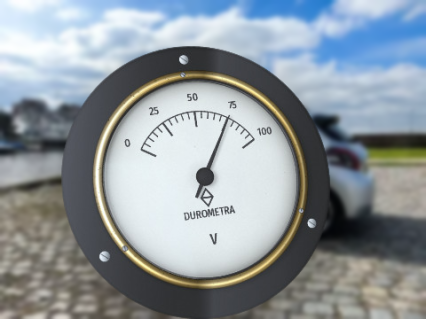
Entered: {"value": 75, "unit": "V"}
